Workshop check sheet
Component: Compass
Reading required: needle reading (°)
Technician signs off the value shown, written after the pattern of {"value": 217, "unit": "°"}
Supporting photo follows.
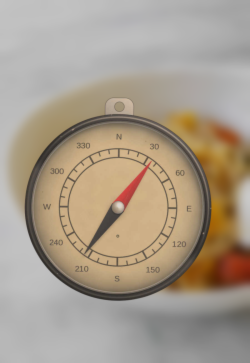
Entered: {"value": 35, "unit": "°"}
